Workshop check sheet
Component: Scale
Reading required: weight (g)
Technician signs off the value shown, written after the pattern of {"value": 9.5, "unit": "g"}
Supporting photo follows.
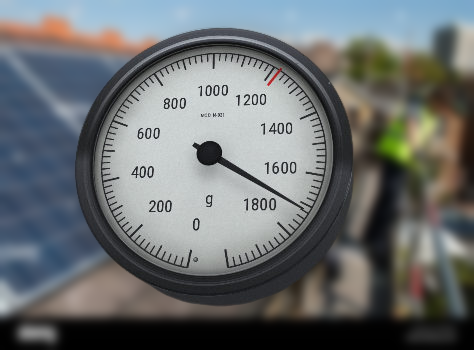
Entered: {"value": 1720, "unit": "g"}
